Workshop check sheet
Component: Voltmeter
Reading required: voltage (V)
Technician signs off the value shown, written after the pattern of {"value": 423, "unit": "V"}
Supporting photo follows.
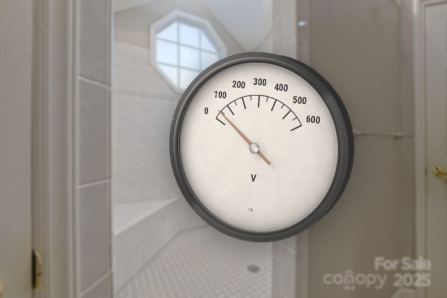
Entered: {"value": 50, "unit": "V"}
